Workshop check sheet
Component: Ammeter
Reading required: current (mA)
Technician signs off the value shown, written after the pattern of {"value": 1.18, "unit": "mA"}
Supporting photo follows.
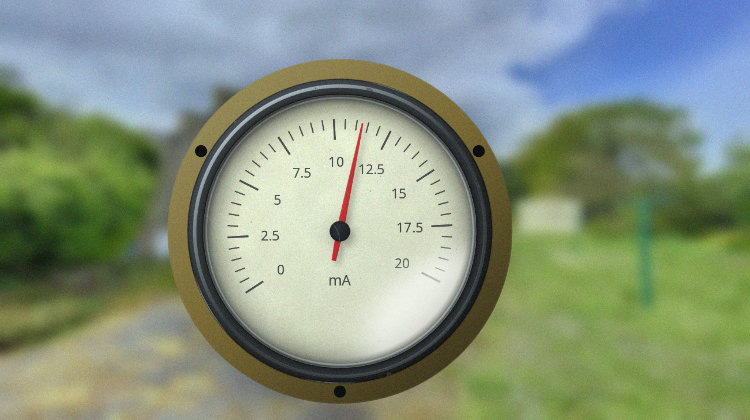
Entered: {"value": 11.25, "unit": "mA"}
